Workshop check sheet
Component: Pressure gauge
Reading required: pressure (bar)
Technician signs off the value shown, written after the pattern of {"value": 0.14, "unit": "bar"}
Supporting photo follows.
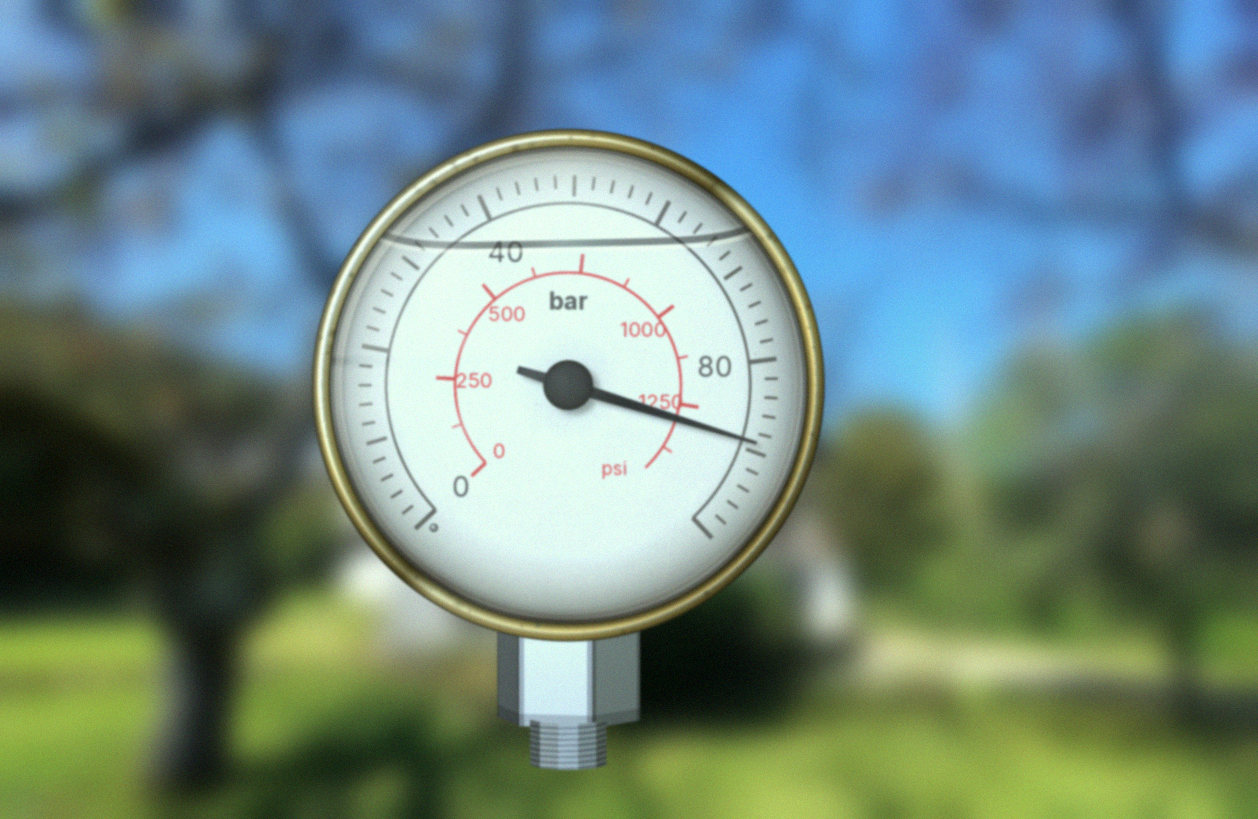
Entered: {"value": 89, "unit": "bar"}
